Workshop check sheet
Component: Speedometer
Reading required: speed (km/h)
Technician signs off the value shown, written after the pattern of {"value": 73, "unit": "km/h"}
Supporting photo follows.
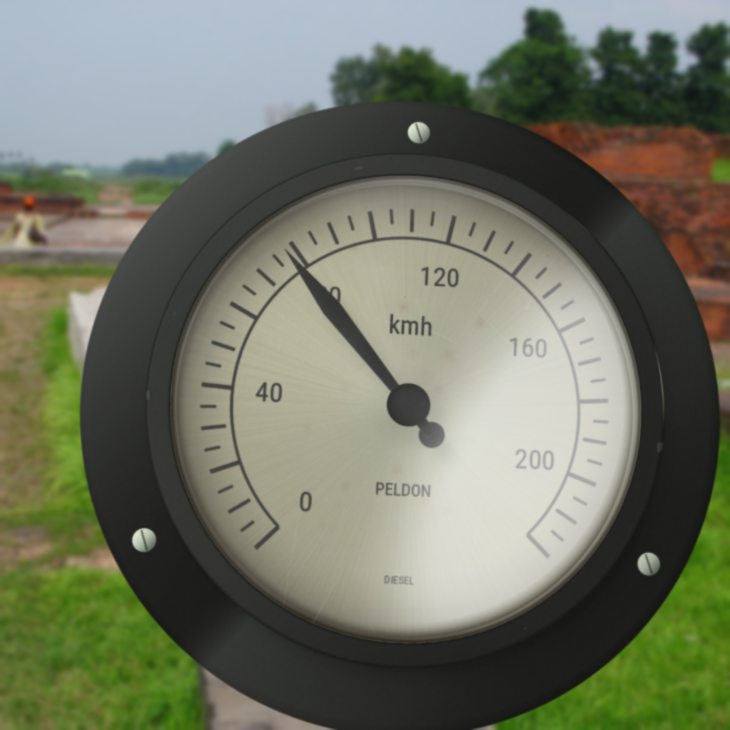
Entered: {"value": 77.5, "unit": "km/h"}
